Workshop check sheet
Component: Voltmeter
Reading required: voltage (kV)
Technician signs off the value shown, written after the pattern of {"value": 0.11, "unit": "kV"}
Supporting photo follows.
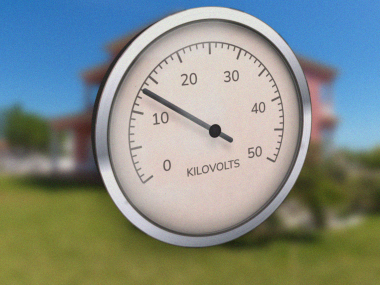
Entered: {"value": 13, "unit": "kV"}
